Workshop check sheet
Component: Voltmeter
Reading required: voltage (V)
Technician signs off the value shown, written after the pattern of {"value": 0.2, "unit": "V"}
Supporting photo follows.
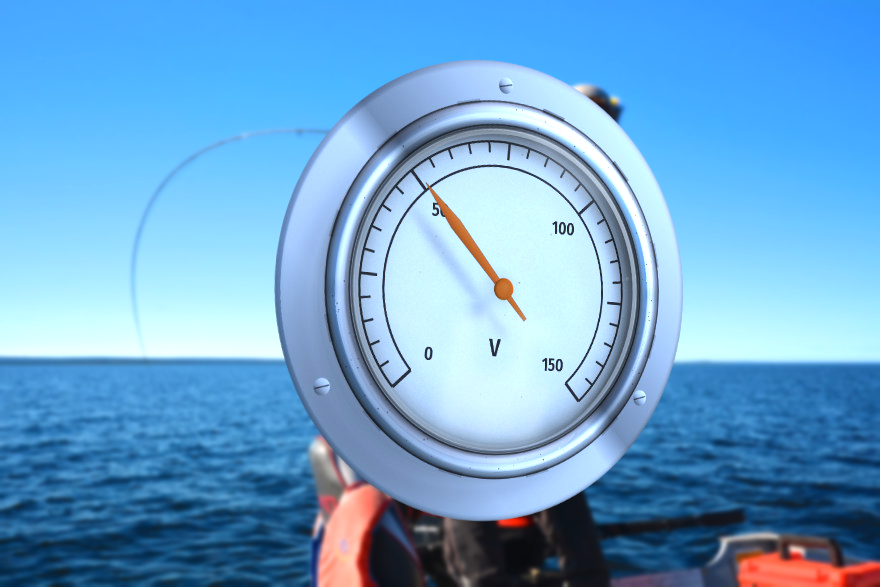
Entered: {"value": 50, "unit": "V"}
